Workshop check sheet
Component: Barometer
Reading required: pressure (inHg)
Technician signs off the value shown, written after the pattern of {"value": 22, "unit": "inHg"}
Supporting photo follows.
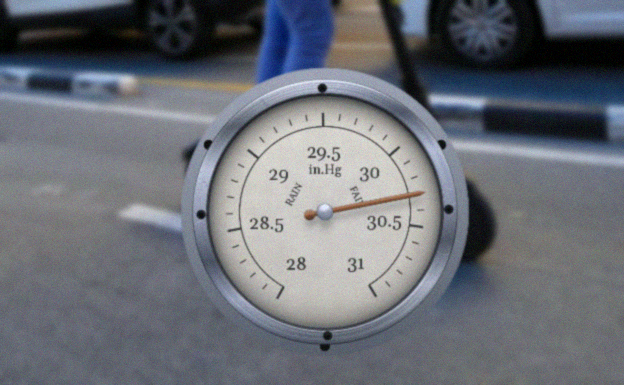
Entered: {"value": 30.3, "unit": "inHg"}
